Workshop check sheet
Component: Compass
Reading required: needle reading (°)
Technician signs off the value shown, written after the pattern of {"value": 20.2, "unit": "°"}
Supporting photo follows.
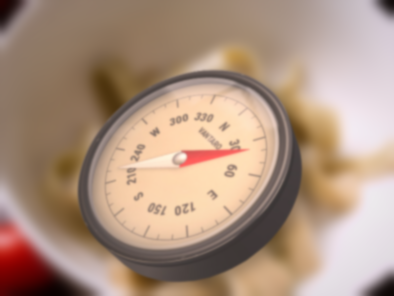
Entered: {"value": 40, "unit": "°"}
